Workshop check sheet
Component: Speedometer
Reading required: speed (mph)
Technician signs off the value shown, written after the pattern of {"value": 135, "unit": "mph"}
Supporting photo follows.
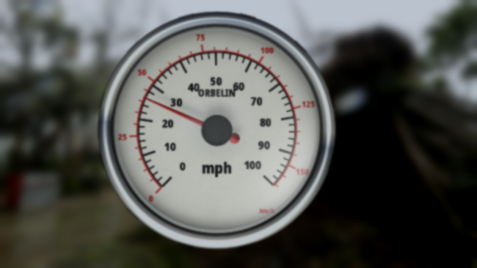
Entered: {"value": 26, "unit": "mph"}
